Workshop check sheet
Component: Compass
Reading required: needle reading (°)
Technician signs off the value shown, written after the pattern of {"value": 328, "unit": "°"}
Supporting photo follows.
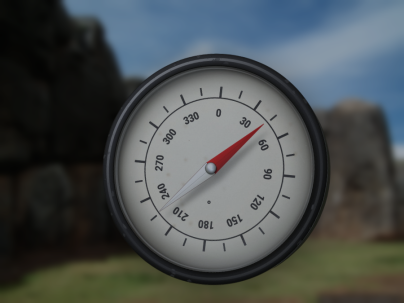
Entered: {"value": 45, "unit": "°"}
